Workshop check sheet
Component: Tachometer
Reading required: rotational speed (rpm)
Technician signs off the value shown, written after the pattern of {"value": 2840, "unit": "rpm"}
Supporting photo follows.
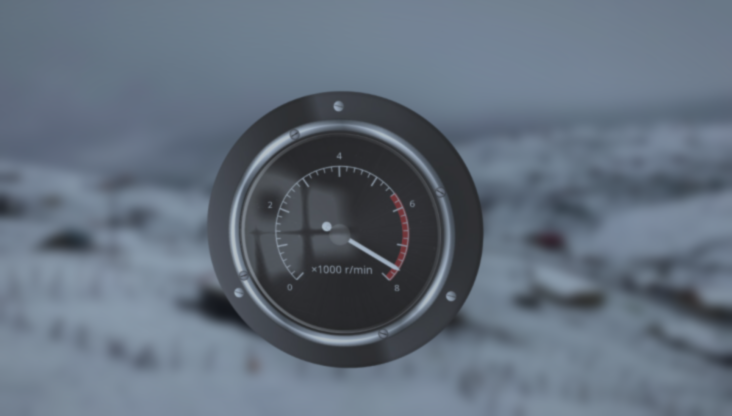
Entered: {"value": 7600, "unit": "rpm"}
